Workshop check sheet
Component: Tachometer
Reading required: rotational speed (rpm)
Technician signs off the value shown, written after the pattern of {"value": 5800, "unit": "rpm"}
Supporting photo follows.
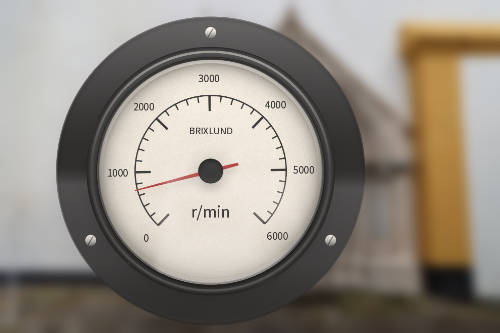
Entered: {"value": 700, "unit": "rpm"}
